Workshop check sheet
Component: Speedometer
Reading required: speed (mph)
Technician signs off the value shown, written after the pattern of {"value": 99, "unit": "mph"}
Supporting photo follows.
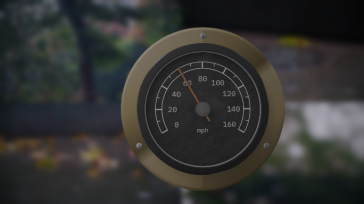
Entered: {"value": 60, "unit": "mph"}
